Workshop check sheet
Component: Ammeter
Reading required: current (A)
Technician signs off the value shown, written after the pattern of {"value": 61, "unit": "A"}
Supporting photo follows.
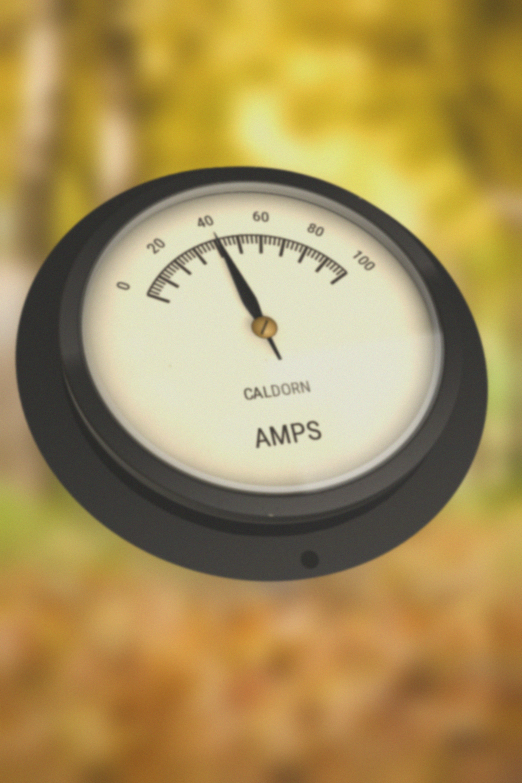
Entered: {"value": 40, "unit": "A"}
